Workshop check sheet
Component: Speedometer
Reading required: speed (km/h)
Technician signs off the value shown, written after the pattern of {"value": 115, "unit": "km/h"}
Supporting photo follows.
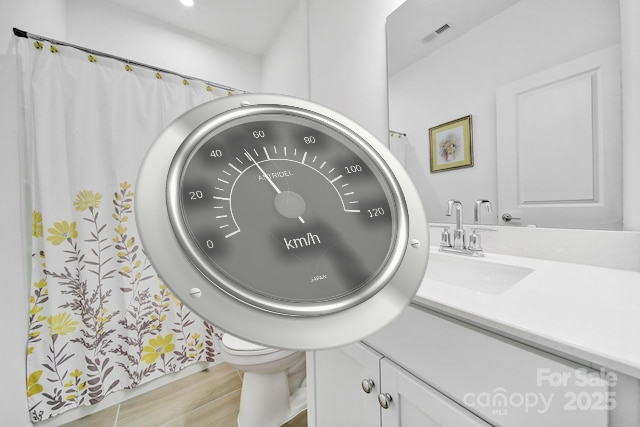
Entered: {"value": 50, "unit": "km/h"}
